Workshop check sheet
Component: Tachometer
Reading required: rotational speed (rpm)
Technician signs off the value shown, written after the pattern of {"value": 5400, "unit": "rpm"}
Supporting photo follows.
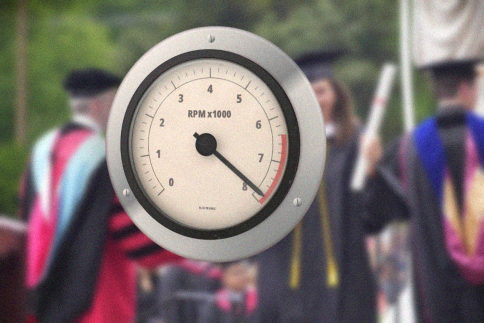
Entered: {"value": 7800, "unit": "rpm"}
